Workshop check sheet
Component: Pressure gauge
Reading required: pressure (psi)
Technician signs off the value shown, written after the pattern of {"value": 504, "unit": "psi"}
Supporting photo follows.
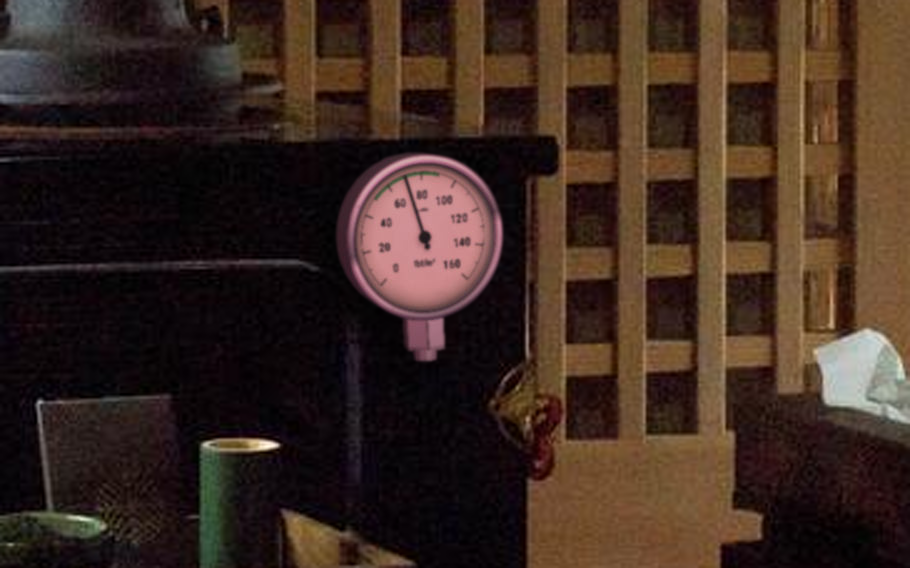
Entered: {"value": 70, "unit": "psi"}
